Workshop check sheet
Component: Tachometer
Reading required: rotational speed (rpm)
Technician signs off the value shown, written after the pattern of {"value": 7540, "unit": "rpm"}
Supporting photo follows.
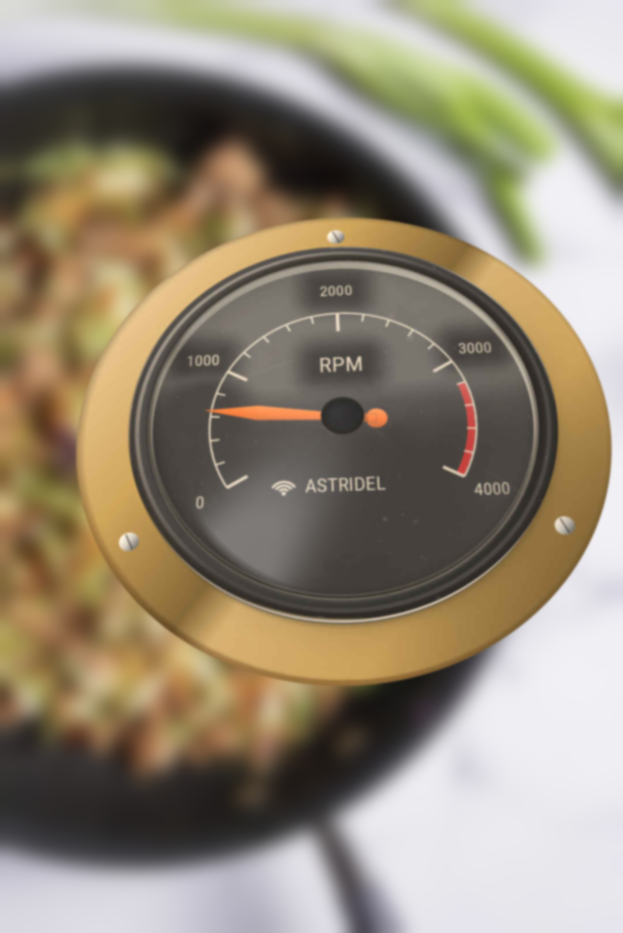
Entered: {"value": 600, "unit": "rpm"}
